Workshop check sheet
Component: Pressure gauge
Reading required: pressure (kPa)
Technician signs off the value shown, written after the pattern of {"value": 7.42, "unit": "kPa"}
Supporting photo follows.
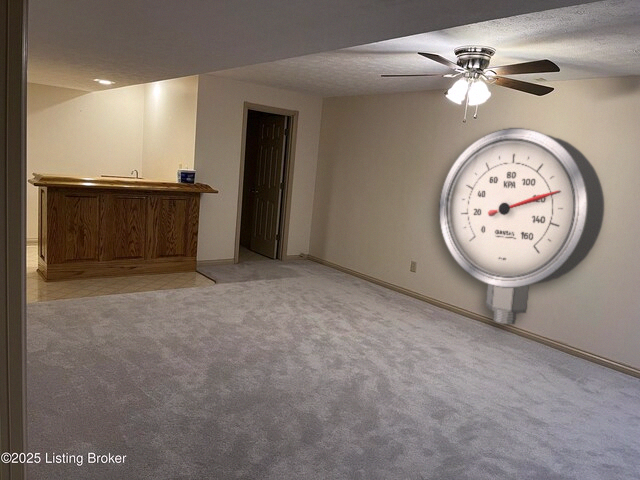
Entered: {"value": 120, "unit": "kPa"}
